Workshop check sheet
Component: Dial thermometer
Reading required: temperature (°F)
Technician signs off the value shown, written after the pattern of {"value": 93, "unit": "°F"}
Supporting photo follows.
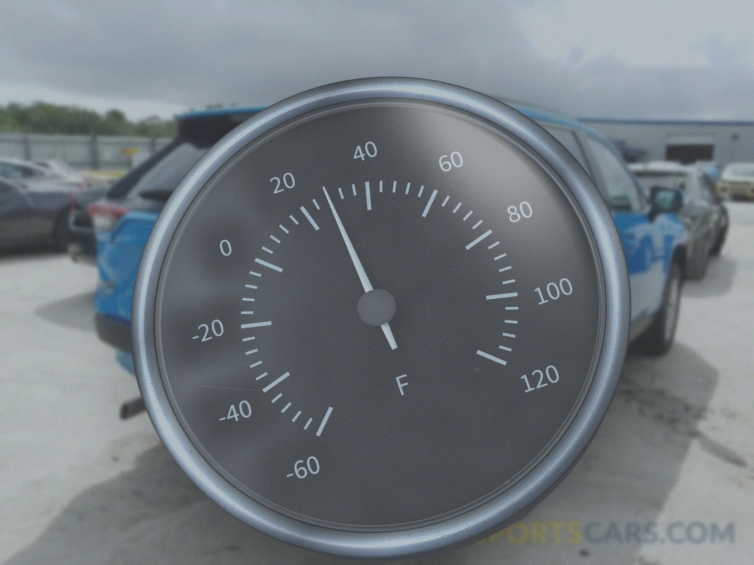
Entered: {"value": 28, "unit": "°F"}
